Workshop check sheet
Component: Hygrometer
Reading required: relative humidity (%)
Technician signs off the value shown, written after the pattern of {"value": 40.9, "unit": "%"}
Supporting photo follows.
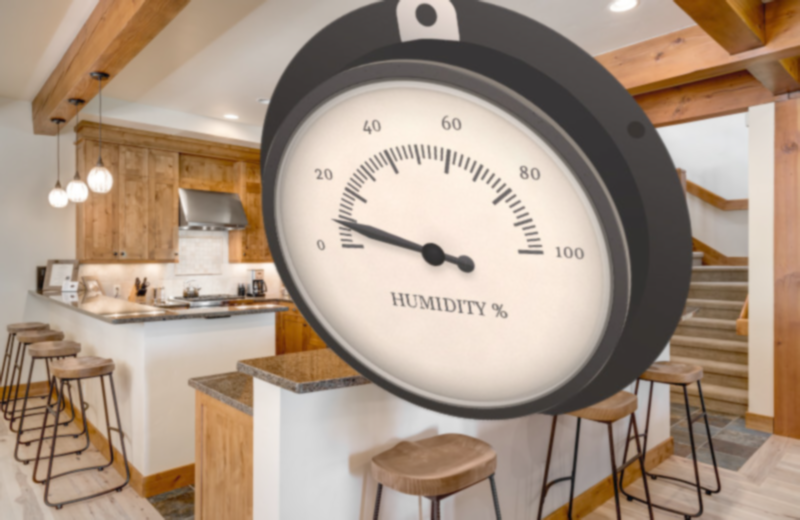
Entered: {"value": 10, "unit": "%"}
